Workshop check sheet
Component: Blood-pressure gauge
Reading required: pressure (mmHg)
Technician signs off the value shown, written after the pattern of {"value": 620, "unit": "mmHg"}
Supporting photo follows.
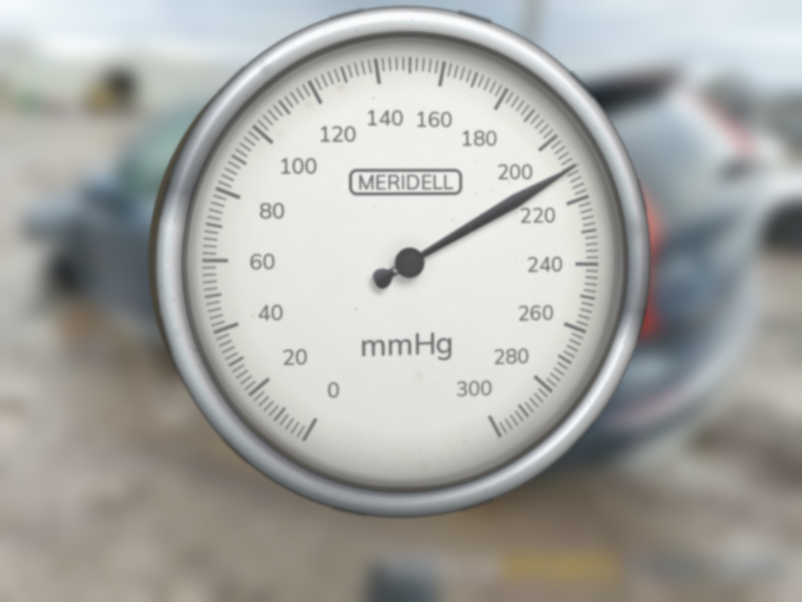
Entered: {"value": 210, "unit": "mmHg"}
